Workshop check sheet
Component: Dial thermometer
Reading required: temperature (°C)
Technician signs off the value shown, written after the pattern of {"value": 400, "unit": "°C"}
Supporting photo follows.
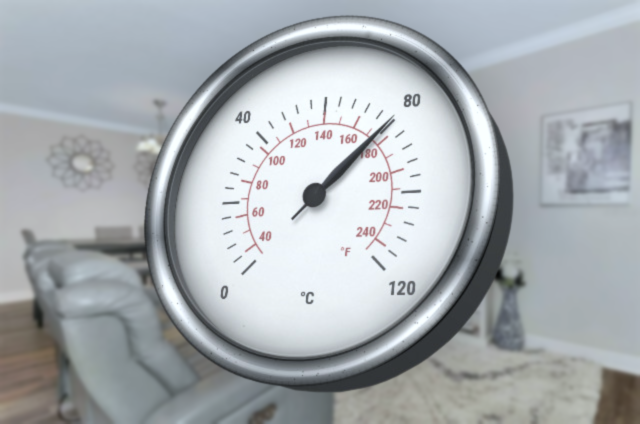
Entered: {"value": 80, "unit": "°C"}
